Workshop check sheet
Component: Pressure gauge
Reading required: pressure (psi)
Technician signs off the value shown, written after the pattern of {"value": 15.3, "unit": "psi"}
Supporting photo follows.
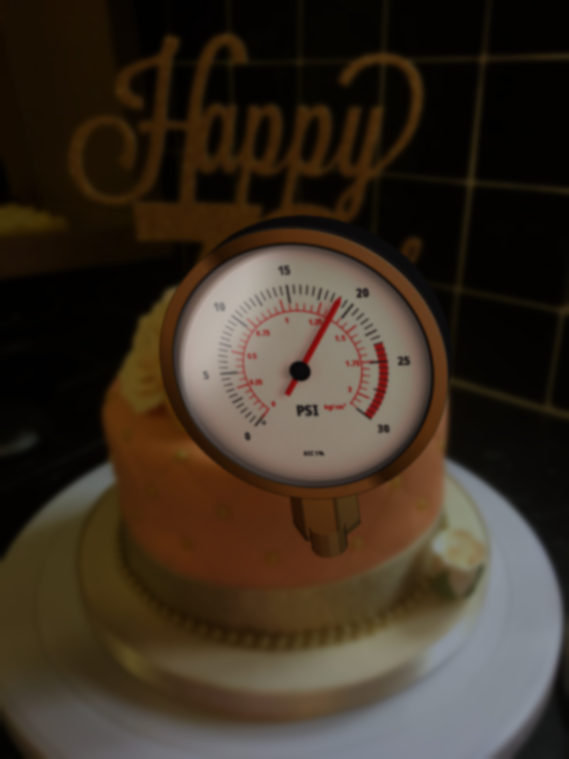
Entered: {"value": 19, "unit": "psi"}
